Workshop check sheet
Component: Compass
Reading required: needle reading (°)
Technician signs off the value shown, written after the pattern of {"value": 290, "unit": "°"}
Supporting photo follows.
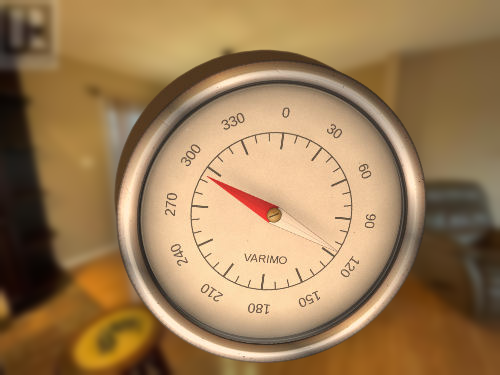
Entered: {"value": 295, "unit": "°"}
